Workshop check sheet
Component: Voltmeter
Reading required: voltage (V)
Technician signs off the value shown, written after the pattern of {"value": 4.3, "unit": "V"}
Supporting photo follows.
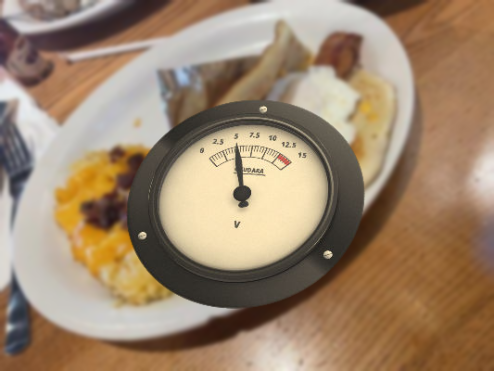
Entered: {"value": 5, "unit": "V"}
